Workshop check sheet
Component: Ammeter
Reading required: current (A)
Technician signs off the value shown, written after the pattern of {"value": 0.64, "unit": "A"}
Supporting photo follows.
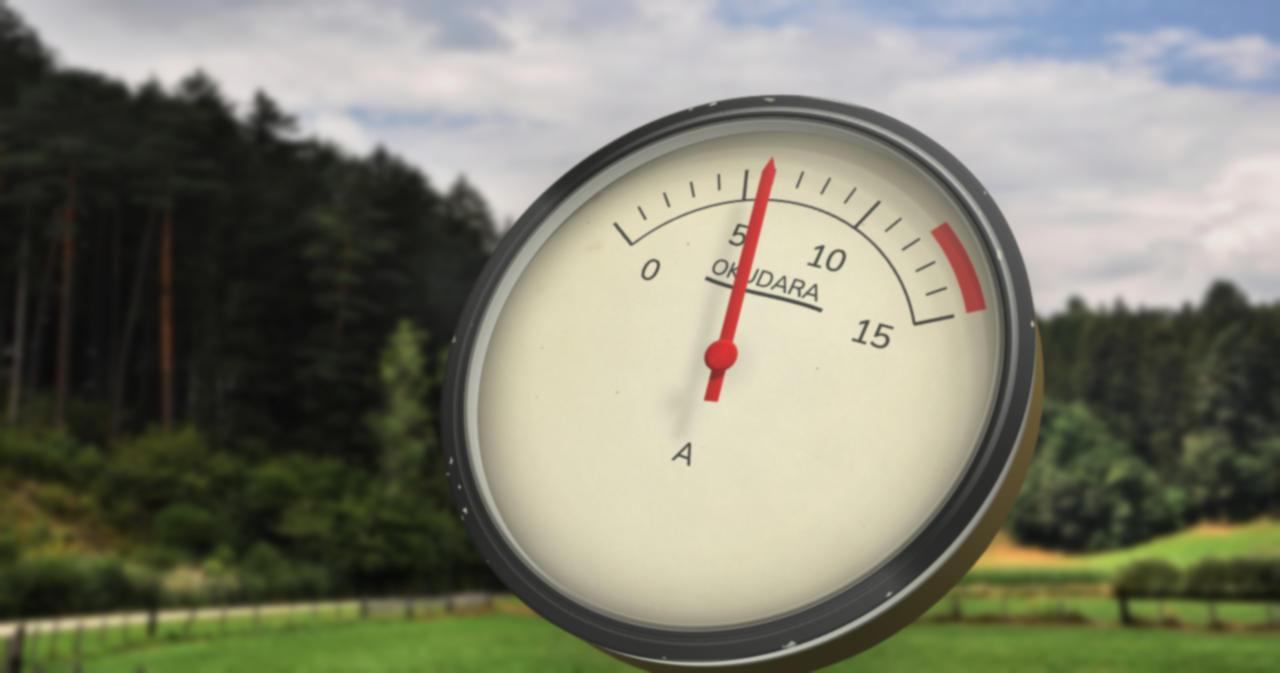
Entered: {"value": 6, "unit": "A"}
